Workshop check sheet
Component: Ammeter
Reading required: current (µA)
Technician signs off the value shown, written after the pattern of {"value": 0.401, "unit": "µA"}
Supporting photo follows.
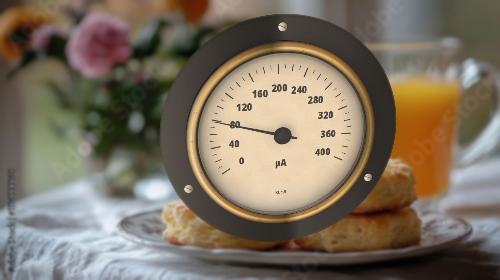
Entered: {"value": 80, "unit": "µA"}
